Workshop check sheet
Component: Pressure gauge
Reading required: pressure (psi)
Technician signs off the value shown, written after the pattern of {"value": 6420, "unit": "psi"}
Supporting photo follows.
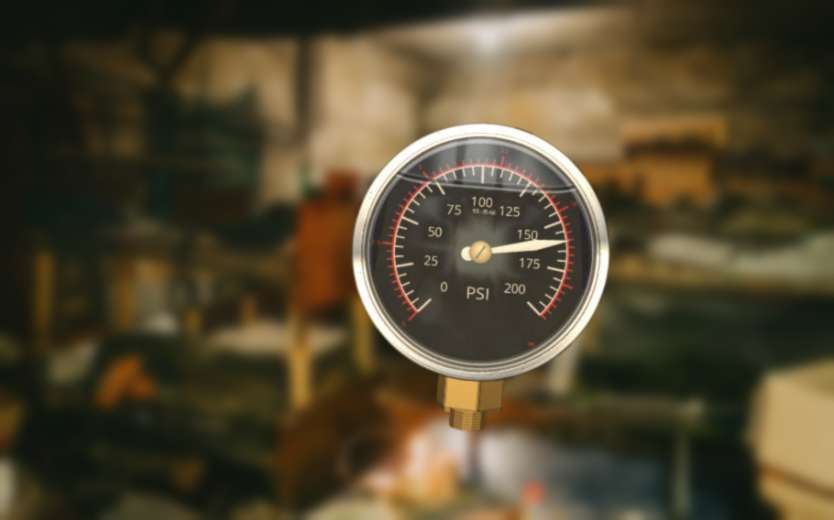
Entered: {"value": 160, "unit": "psi"}
